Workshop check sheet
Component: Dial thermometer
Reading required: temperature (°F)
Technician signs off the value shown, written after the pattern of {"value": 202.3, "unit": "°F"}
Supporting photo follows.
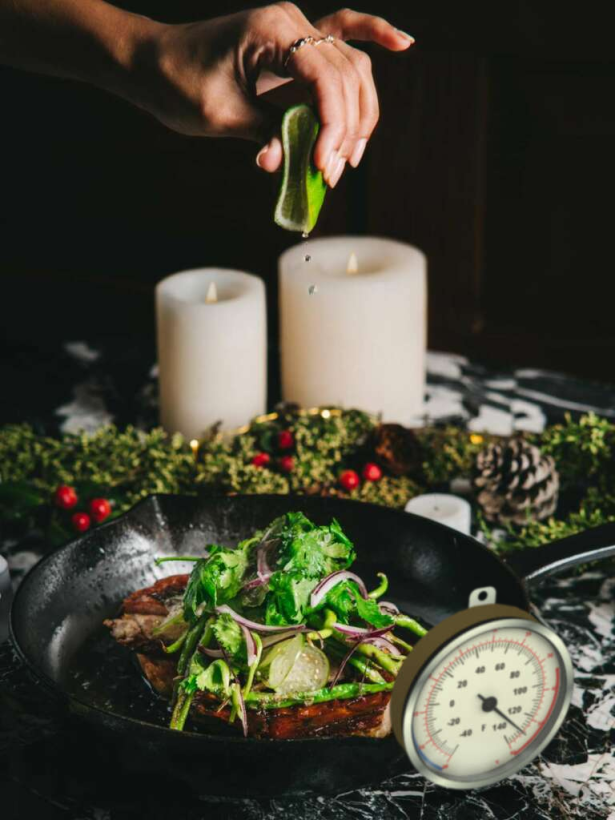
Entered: {"value": 130, "unit": "°F"}
